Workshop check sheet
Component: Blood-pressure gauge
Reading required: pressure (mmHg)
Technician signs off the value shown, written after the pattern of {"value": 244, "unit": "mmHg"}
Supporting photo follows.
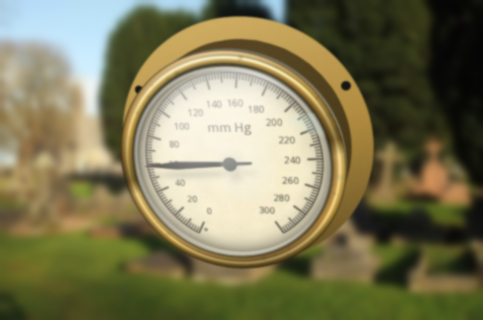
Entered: {"value": 60, "unit": "mmHg"}
